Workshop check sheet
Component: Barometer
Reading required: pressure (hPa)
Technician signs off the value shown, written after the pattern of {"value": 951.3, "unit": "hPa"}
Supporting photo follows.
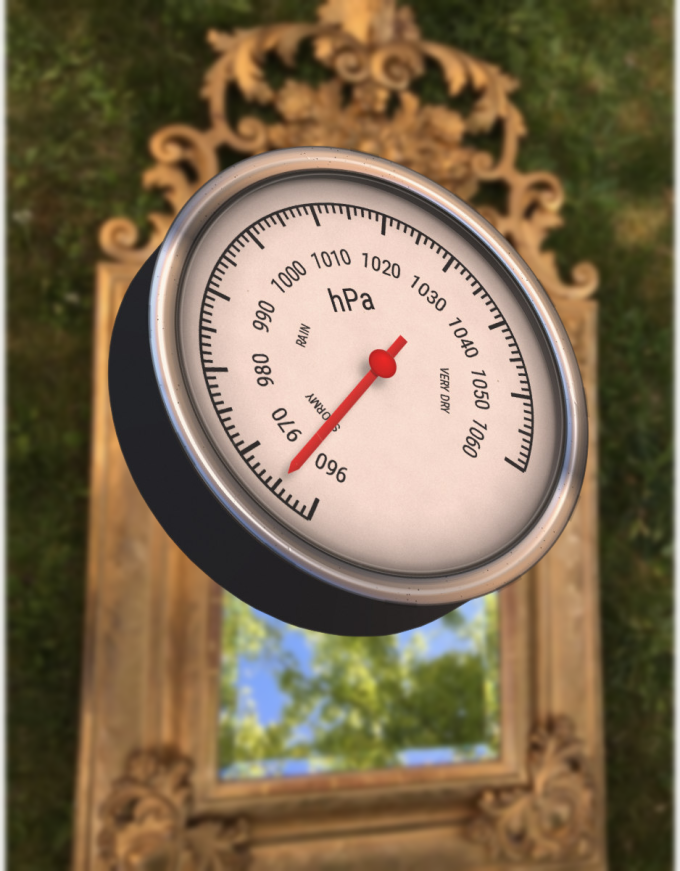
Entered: {"value": 965, "unit": "hPa"}
